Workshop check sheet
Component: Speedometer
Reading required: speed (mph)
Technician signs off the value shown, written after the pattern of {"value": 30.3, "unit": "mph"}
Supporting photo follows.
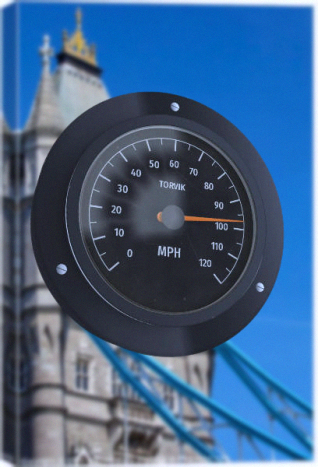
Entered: {"value": 97.5, "unit": "mph"}
